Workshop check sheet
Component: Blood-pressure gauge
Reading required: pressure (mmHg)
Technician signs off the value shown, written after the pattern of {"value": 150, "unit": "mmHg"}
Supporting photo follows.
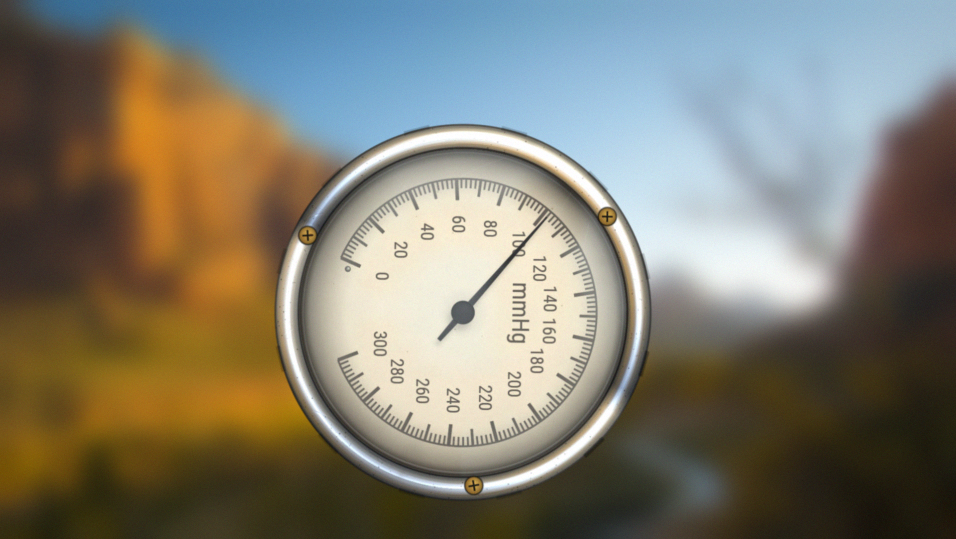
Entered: {"value": 102, "unit": "mmHg"}
